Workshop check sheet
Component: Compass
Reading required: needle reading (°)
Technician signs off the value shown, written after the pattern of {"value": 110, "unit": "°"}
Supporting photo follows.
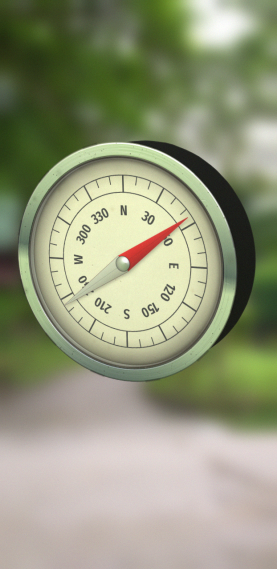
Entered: {"value": 55, "unit": "°"}
